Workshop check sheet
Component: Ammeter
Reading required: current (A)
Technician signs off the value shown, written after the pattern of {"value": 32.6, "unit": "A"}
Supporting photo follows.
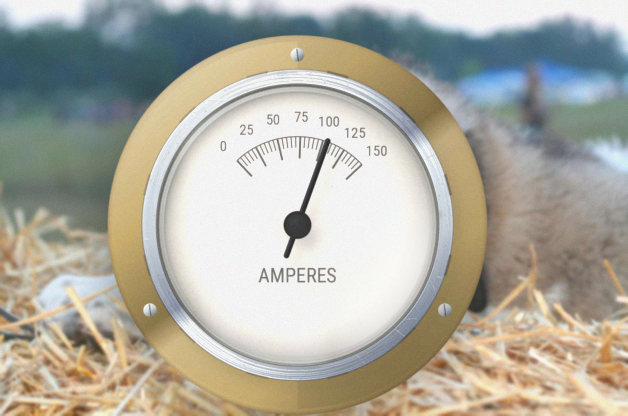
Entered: {"value": 105, "unit": "A"}
